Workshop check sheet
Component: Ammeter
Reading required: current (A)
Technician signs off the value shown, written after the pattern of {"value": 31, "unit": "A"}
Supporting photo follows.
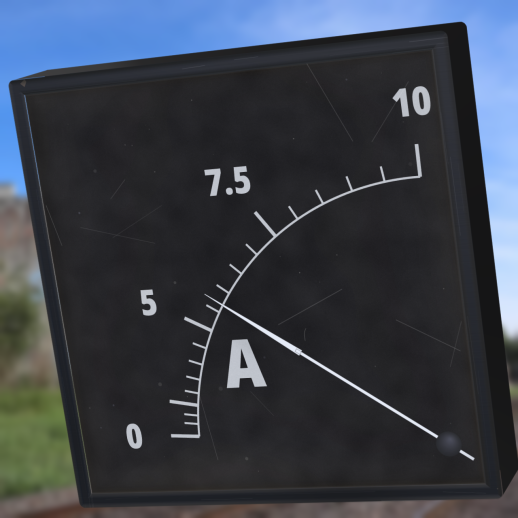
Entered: {"value": 5.75, "unit": "A"}
